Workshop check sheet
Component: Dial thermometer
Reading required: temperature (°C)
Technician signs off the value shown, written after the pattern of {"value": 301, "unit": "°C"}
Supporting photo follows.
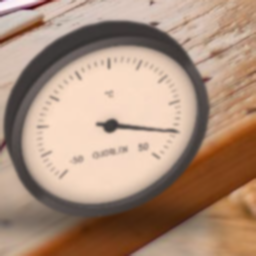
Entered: {"value": 40, "unit": "°C"}
